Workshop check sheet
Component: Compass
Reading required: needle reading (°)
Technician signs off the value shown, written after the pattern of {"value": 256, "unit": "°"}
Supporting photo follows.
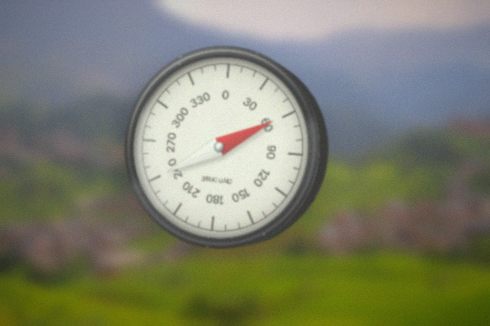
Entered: {"value": 60, "unit": "°"}
